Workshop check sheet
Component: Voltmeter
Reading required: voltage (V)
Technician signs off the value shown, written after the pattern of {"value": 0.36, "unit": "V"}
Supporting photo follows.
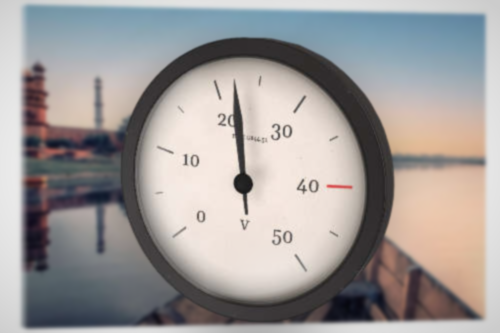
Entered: {"value": 22.5, "unit": "V"}
